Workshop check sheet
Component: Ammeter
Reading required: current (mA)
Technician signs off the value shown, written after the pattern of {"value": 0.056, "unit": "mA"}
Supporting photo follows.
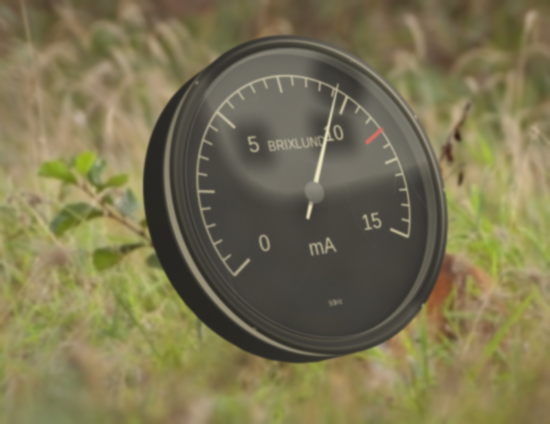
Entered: {"value": 9.5, "unit": "mA"}
